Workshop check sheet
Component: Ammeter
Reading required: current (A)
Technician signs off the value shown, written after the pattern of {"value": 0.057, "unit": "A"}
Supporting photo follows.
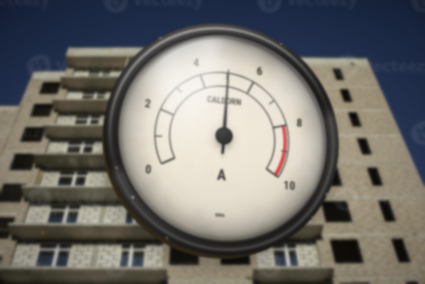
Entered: {"value": 5, "unit": "A"}
